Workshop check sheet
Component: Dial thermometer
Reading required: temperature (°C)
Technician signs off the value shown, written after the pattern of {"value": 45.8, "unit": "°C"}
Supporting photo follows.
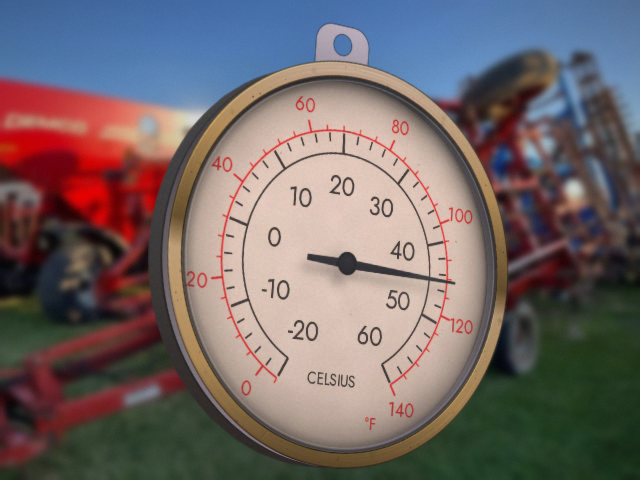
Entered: {"value": 45, "unit": "°C"}
